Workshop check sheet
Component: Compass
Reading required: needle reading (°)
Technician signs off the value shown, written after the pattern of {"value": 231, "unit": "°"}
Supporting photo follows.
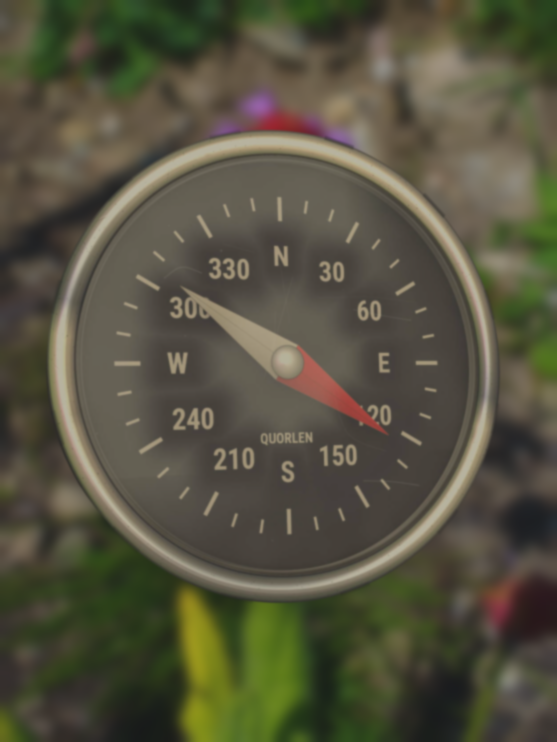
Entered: {"value": 125, "unit": "°"}
